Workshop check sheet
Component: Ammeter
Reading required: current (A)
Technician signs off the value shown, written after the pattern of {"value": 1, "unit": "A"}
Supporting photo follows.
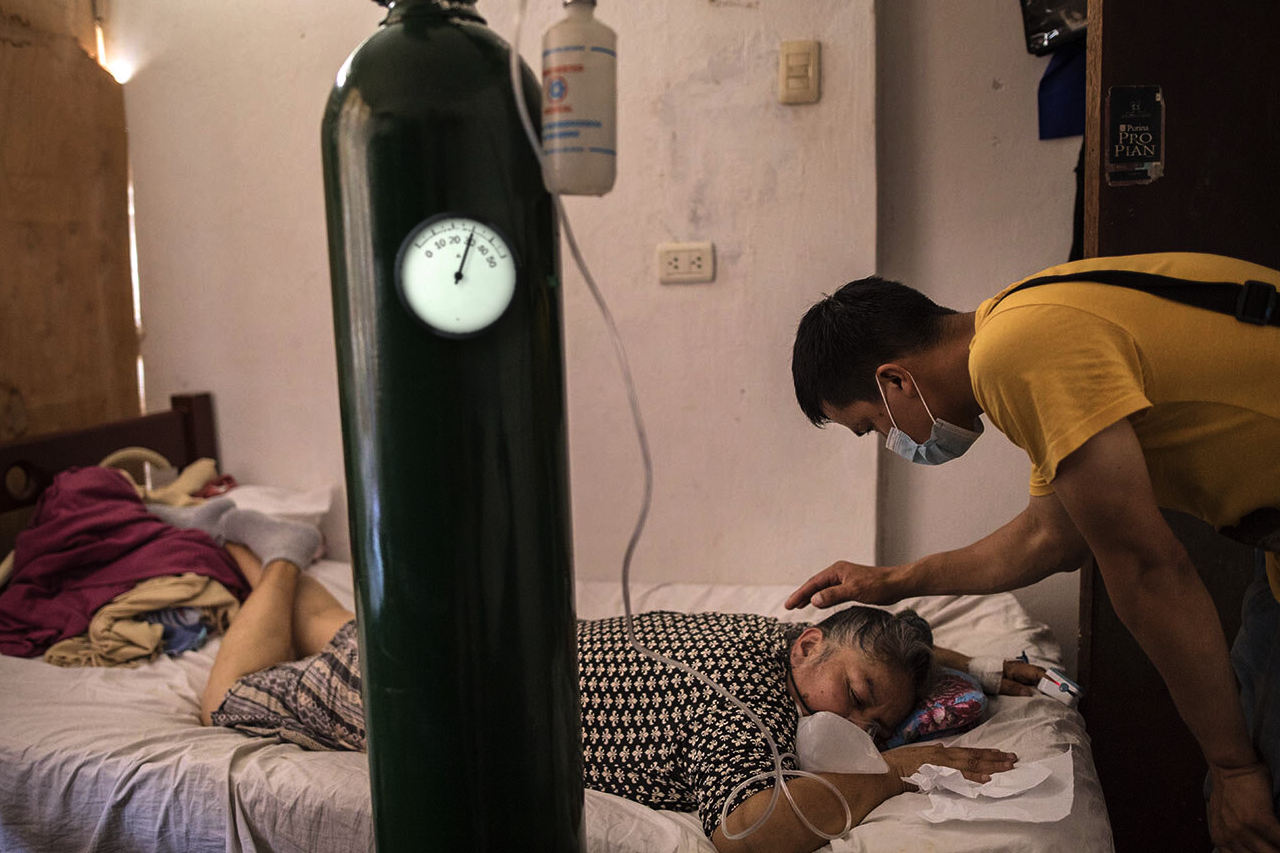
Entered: {"value": 30, "unit": "A"}
